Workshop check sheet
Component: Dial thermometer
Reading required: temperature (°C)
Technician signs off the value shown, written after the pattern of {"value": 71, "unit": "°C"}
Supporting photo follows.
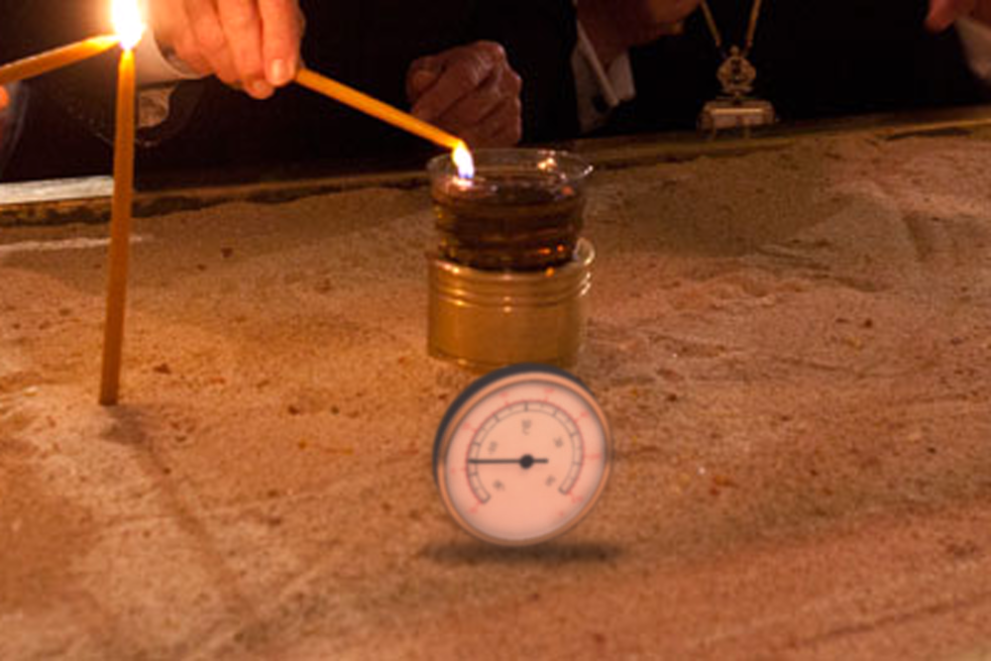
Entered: {"value": -15, "unit": "°C"}
